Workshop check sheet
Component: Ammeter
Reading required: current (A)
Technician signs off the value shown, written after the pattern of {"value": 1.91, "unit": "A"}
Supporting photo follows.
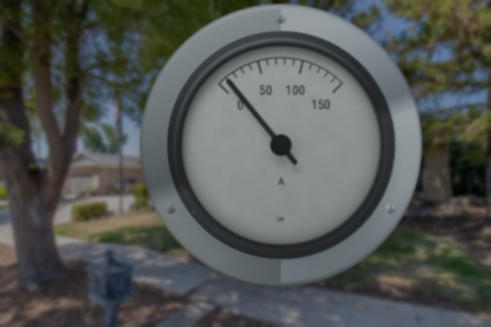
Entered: {"value": 10, "unit": "A"}
